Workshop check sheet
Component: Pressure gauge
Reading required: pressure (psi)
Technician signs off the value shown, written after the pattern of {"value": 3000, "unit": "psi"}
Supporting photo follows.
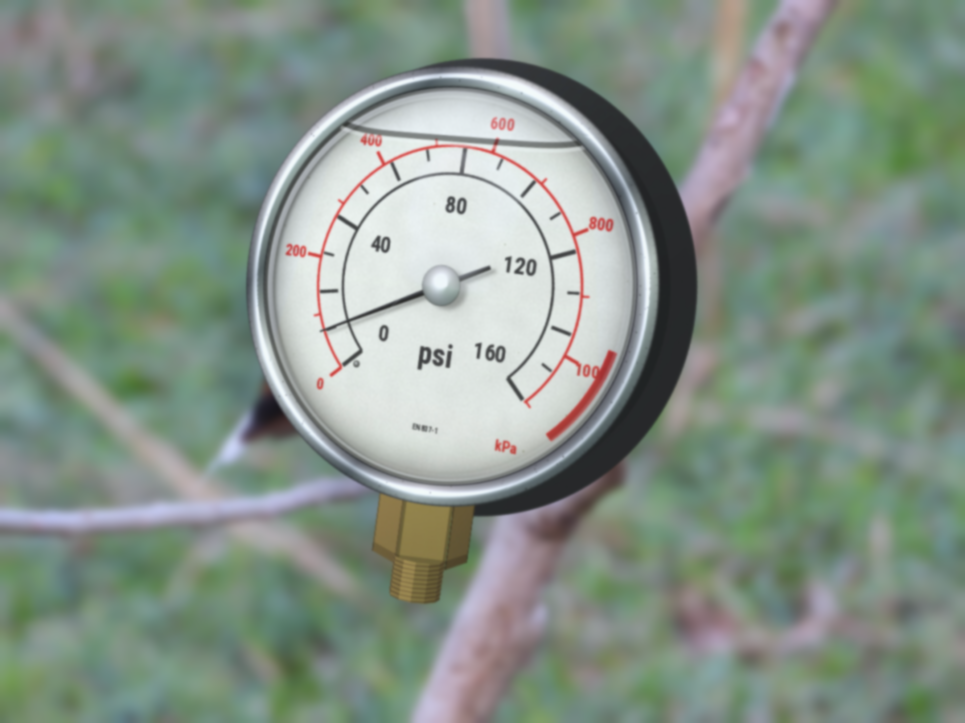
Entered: {"value": 10, "unit": "psi"}
